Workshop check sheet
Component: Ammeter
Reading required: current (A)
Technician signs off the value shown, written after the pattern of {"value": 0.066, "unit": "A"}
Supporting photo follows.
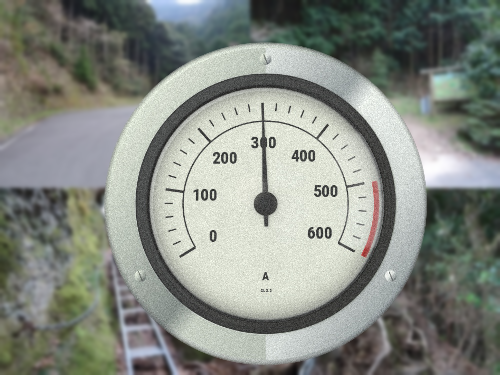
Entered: {"value": 300, "unit": "A"}
